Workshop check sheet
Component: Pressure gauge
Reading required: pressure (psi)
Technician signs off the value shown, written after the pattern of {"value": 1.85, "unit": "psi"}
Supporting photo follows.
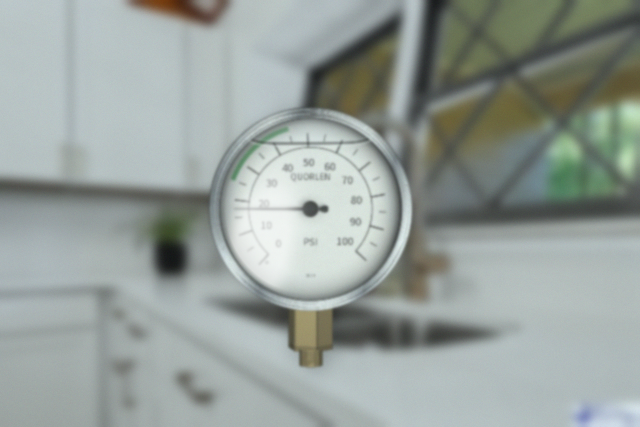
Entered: {"value": 17.5, "unit": "psi"}
